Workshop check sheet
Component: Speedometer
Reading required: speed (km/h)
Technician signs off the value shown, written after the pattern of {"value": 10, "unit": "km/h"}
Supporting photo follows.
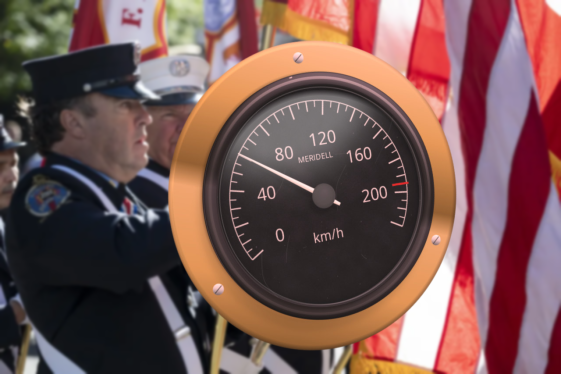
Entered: {"value": 60, "unit": "km/h"}
